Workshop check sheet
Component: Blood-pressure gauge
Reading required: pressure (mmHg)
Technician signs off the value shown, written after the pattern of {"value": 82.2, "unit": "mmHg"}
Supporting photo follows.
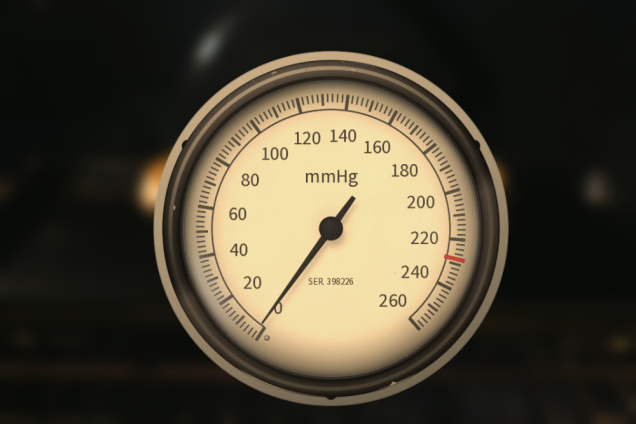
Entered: {"value": 2, "unit": "mmHg"}
